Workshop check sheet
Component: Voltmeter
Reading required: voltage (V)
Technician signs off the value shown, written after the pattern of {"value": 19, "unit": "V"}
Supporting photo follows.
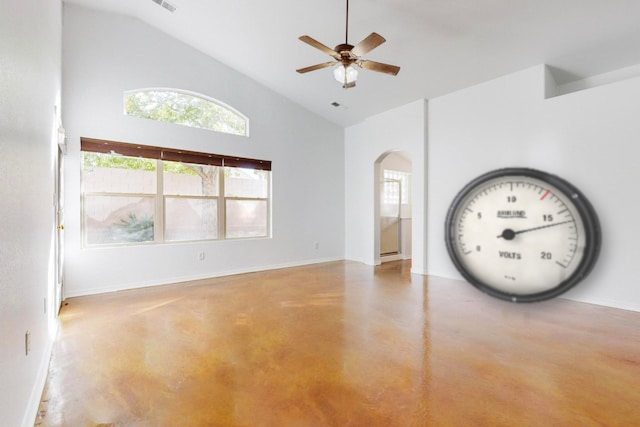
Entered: {"value": 16, "unit": "V"}
